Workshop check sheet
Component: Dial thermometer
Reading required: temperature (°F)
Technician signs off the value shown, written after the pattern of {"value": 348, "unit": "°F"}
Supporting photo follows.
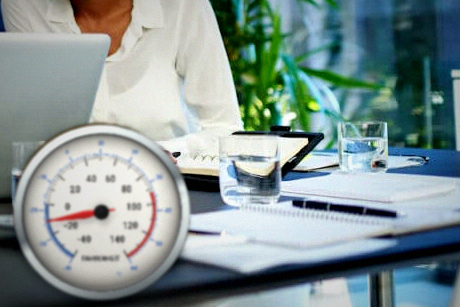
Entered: {"value": -10, "unit": "°F"}
